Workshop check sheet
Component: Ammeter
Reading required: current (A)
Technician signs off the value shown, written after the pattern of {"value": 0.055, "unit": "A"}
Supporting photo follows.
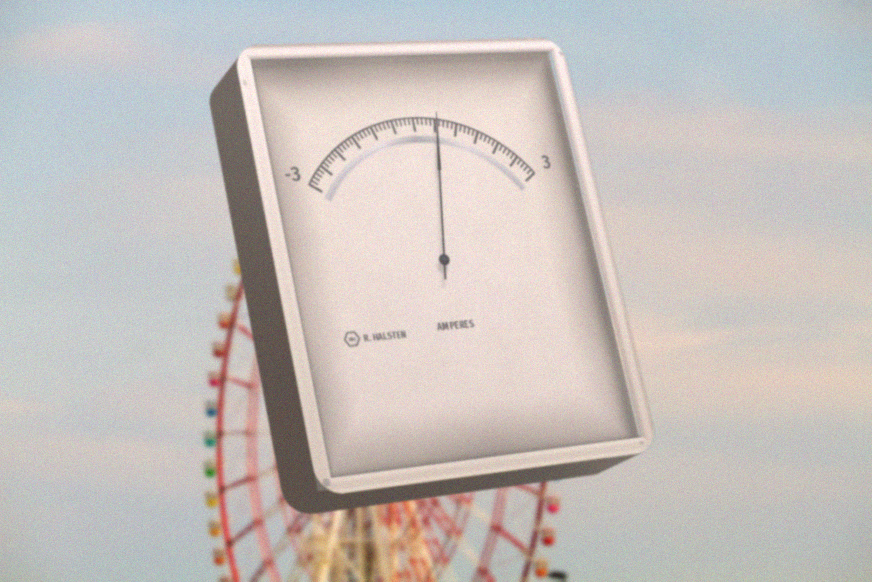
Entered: {"value": 0.5, "unit": "A"}
